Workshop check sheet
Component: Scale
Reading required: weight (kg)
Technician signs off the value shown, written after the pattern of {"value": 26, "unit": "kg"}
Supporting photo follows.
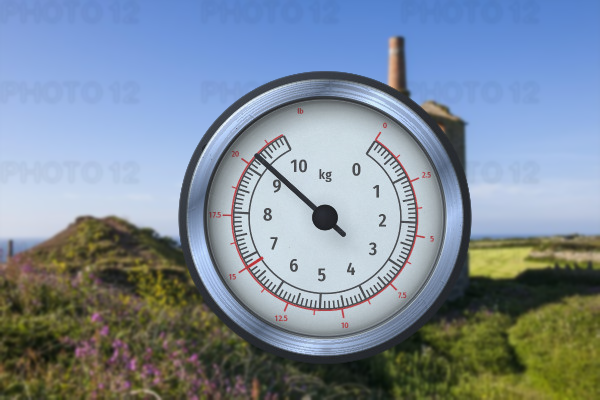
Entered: {"value": 9.3, "unit": "kg"}
